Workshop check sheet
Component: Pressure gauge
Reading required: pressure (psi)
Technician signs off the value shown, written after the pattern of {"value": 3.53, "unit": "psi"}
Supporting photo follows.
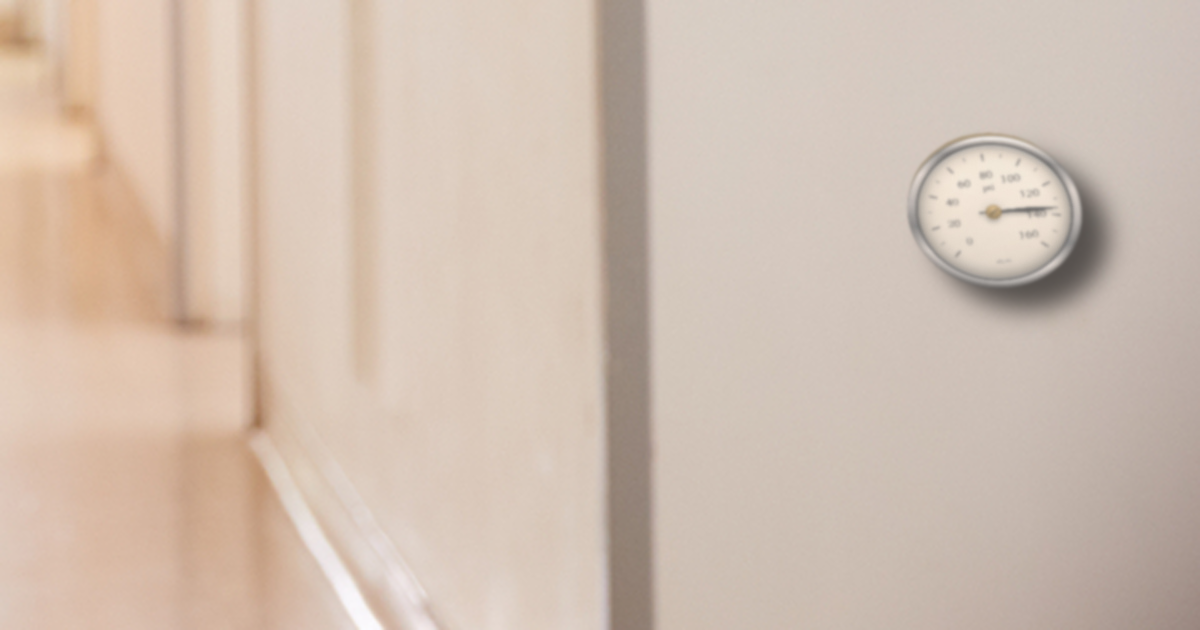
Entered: {"value": 135, "unit": "psi"}
